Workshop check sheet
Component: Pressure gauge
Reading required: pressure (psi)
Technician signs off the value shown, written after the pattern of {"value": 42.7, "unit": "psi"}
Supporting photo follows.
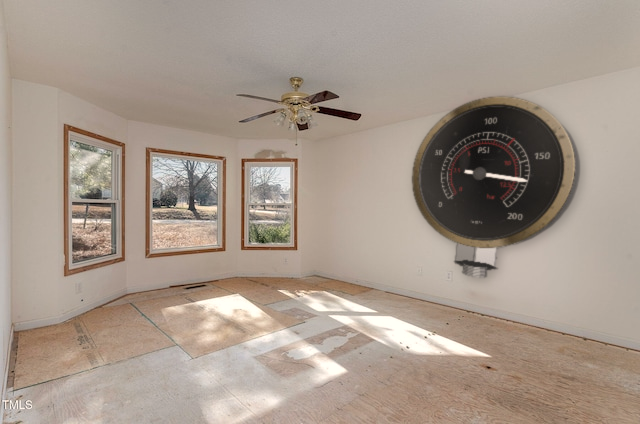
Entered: {"value": 170, "unit": "psi"}
